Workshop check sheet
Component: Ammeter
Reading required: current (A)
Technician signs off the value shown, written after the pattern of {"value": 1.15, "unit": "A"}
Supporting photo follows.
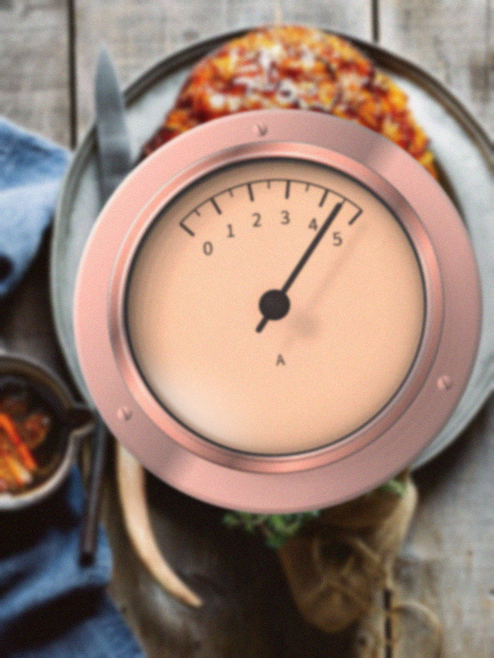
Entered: {"value": 4.5, "unit": "A"}
